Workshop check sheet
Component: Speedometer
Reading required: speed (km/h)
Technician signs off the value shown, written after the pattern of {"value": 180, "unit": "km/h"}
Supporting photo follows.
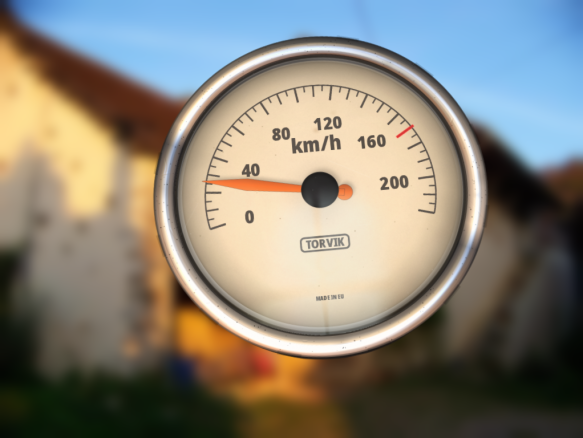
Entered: {"value": 25, "unit": "km/h"}
